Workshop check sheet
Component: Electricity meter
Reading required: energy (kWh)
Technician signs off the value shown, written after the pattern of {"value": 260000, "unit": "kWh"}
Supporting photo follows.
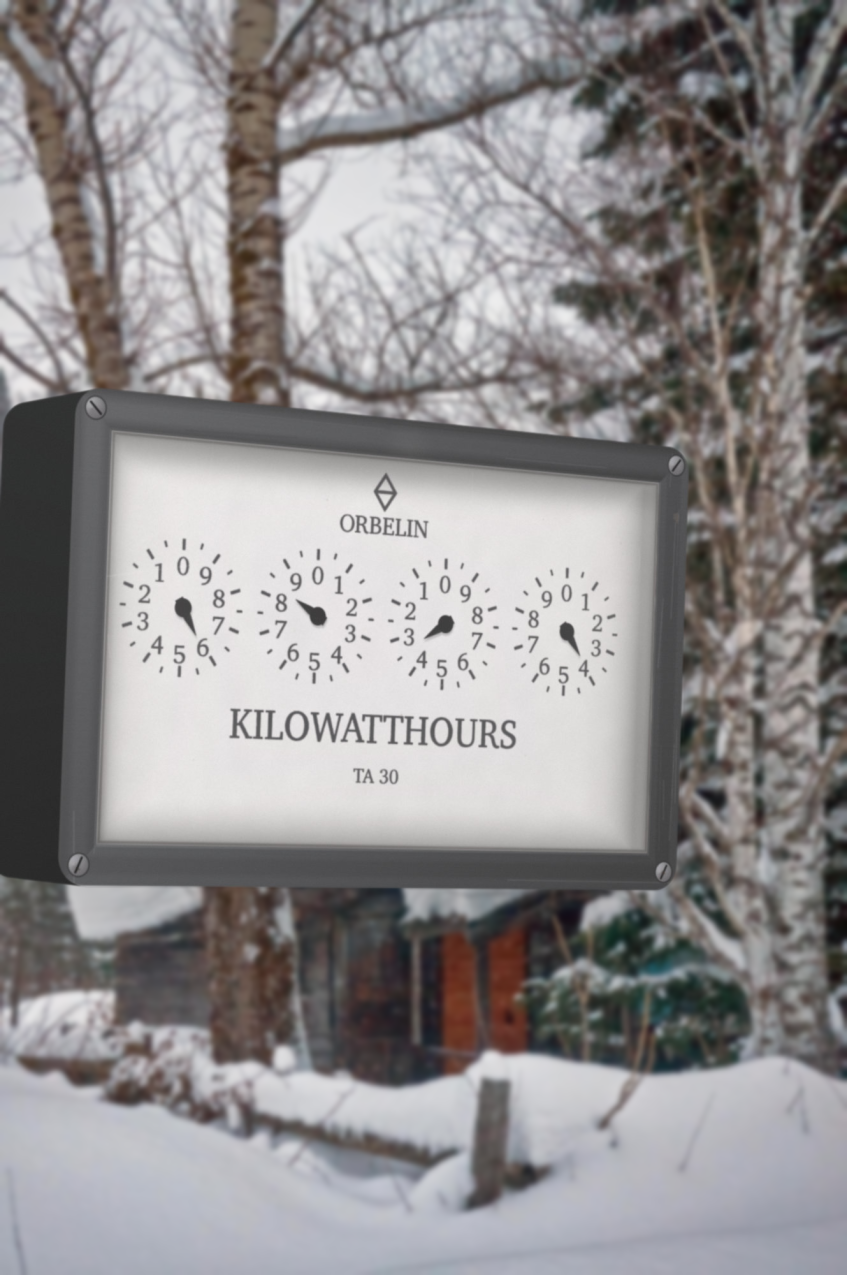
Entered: {"value": 5834, "unit": "kWh"}
